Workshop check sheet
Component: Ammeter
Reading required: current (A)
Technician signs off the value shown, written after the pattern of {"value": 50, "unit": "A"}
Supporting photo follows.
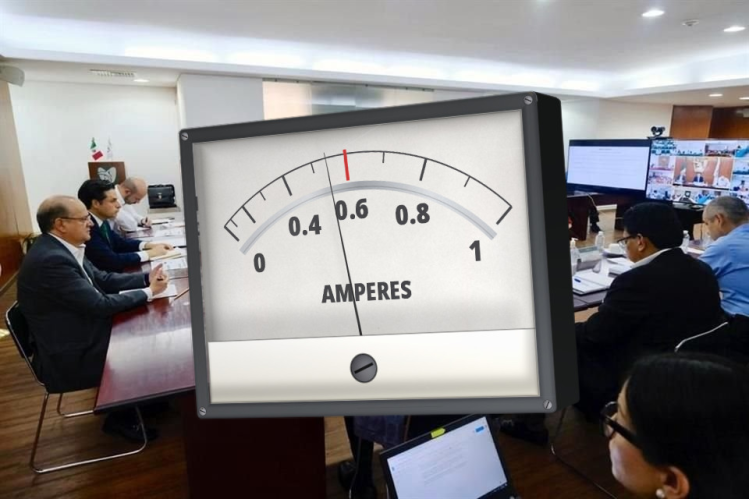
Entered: {"value": 0.55, "unit": "A"}
